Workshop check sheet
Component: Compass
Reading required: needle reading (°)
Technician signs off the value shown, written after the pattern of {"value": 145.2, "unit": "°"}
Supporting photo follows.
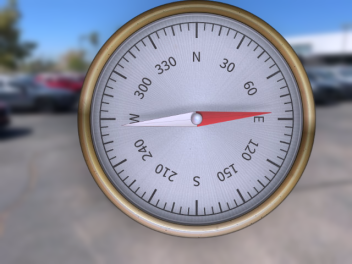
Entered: {"value": 85, "unit": "°"}
